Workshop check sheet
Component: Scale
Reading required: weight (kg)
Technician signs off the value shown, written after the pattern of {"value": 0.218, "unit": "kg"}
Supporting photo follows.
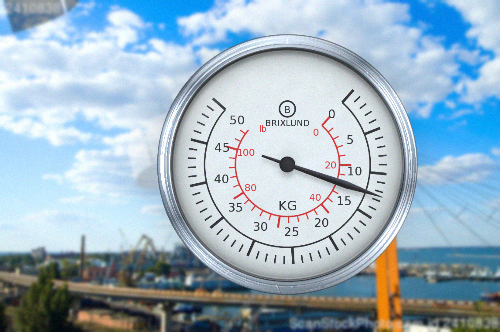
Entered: {"value": 12.5, "unit": "kg"}
